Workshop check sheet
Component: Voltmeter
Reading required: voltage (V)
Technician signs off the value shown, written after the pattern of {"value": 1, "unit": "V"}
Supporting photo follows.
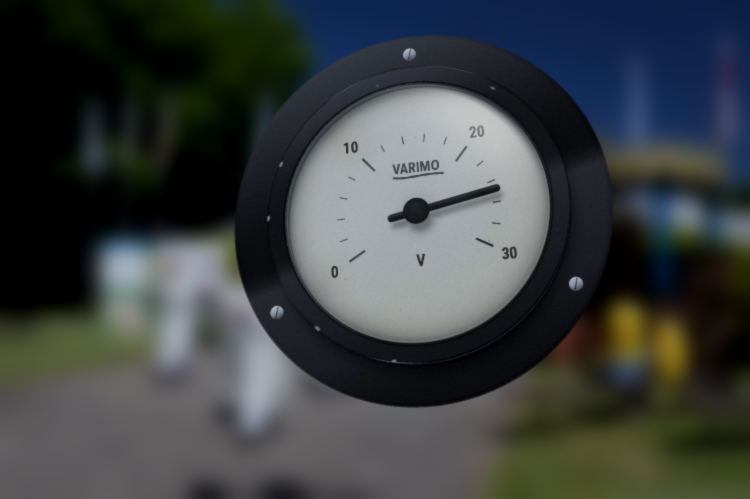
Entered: {"value": 25, "unit": "V"}
